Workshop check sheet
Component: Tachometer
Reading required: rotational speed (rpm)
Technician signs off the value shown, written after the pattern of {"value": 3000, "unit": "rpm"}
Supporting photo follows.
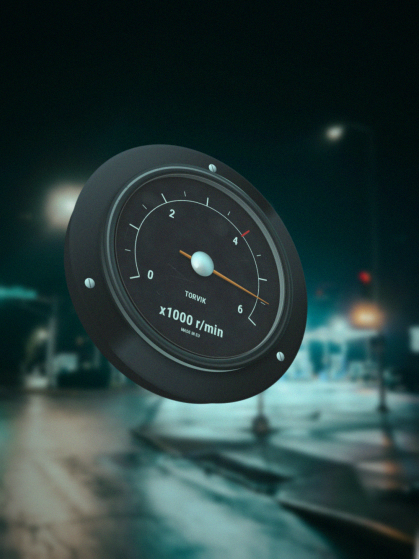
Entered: {"value": 5500, "unit": "rpm"}
